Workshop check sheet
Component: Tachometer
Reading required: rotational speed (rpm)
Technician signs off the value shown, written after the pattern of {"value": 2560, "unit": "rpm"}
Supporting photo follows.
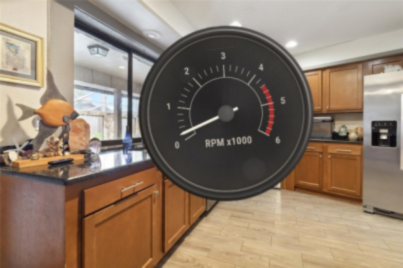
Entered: {"value": 200, "unit": "rpm"}
